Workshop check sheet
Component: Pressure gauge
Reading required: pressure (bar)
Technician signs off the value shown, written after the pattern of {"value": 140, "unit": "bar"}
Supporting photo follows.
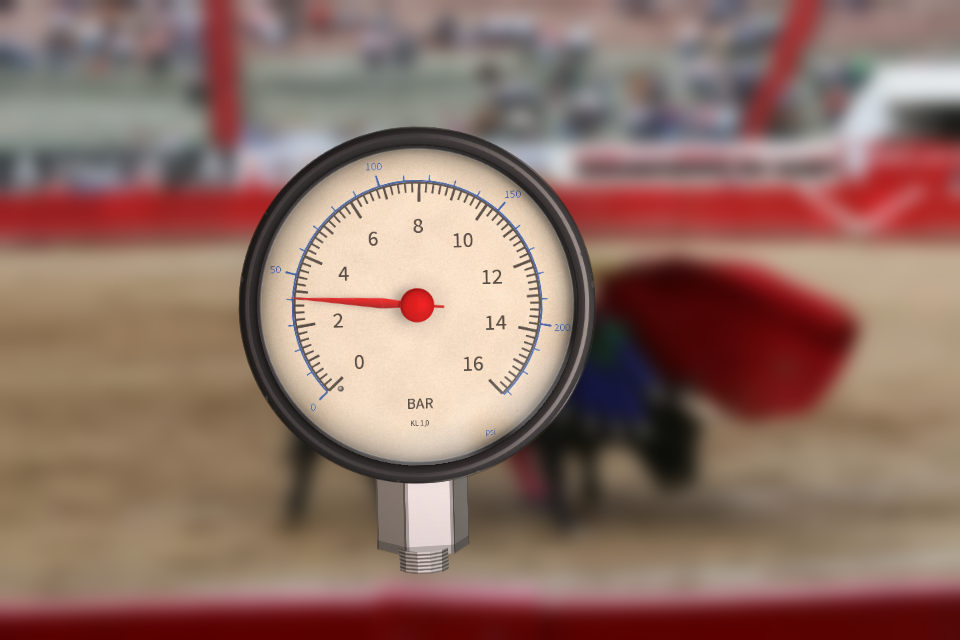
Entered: {"value": 2.8, "unit": "bar"}
